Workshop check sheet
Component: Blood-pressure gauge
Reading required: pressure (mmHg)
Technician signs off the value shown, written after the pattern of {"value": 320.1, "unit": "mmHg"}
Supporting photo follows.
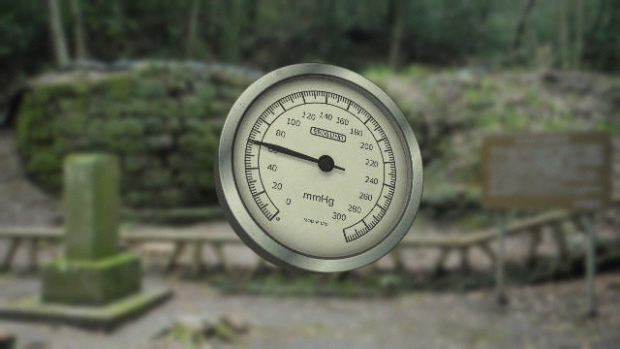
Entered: {"value": 60, "unit": "mmHg"}
